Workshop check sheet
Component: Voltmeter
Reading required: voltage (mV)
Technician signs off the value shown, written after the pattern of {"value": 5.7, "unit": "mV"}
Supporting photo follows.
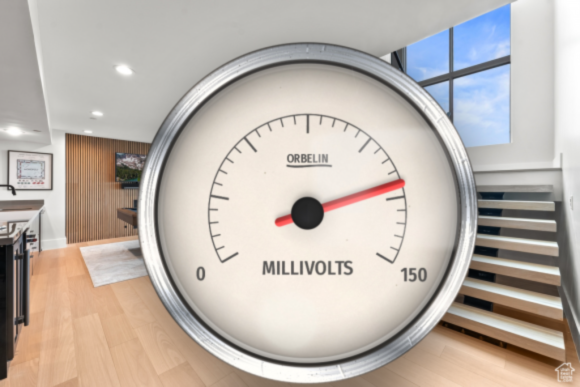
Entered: {"value": 120, "unit": "mV"}
